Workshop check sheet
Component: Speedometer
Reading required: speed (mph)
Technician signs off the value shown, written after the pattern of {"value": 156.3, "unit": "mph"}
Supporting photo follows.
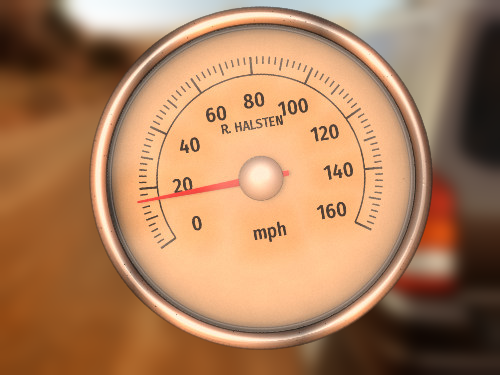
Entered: {"value": 16, "unit": "mph"}
